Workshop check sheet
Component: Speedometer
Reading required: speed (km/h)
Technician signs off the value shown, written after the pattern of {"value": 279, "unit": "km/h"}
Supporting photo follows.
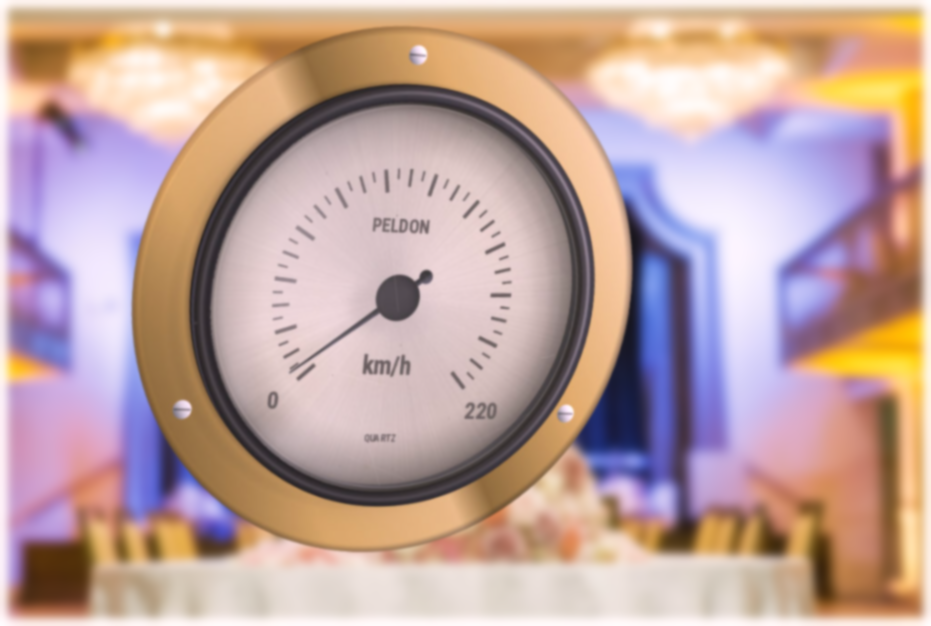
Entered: {"value": 5, "unit": "km/h"}
